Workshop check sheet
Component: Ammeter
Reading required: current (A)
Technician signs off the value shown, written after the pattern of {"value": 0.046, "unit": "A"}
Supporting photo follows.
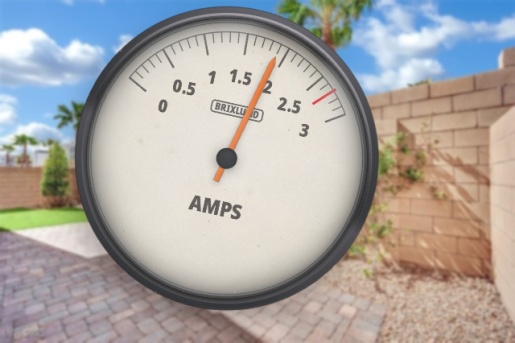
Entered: {"value": 1.9, "unit": "A"}
